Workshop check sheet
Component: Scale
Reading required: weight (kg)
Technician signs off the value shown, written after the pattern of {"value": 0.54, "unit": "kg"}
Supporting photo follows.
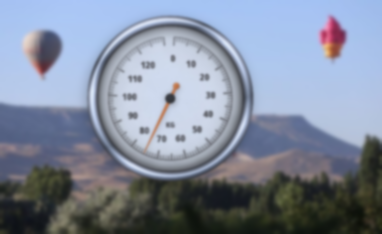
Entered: {"value": 75, "unit": "kg"}
